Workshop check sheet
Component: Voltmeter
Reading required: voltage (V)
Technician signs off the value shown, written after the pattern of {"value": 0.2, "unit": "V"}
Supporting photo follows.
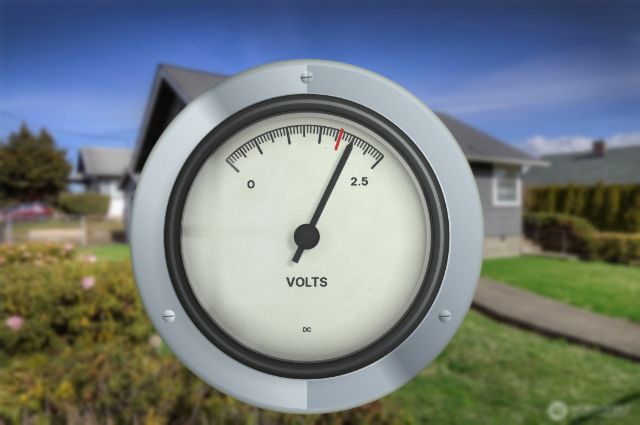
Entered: {"value": 2, "unit": "V"}
